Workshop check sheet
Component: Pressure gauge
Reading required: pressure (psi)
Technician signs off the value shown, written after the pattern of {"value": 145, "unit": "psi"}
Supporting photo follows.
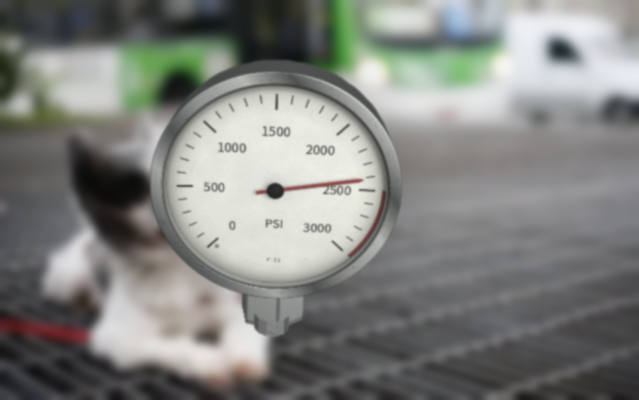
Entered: {"value": 2400, "unit": "psi"}
